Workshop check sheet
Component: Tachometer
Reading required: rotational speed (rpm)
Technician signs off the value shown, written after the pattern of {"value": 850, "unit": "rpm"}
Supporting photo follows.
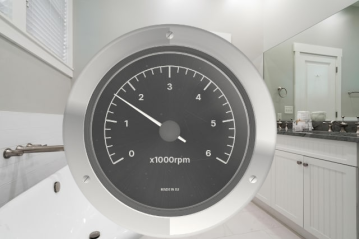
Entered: {"value": 1600, "unit": "rpm"}
